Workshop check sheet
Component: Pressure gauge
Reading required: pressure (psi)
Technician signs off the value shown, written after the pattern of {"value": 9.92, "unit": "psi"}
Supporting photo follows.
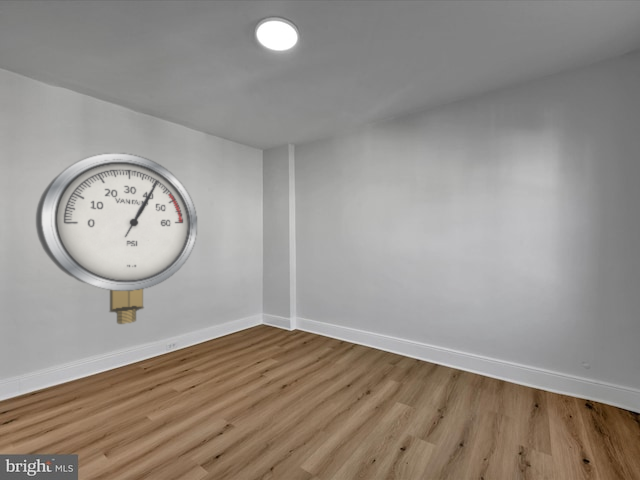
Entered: {"value": 40, "unit": "psi"}
